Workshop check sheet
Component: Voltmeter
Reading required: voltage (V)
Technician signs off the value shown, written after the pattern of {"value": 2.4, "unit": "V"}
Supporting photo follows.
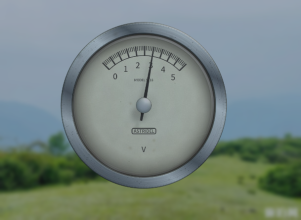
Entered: {"value": 3, "unit": "V"}
